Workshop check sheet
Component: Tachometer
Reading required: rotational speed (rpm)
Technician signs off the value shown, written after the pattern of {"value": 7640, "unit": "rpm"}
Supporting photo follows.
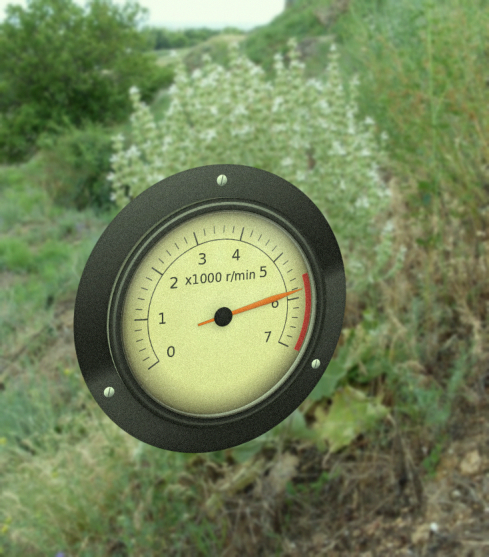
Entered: {"value": 5800, "unit": "rpm"}
